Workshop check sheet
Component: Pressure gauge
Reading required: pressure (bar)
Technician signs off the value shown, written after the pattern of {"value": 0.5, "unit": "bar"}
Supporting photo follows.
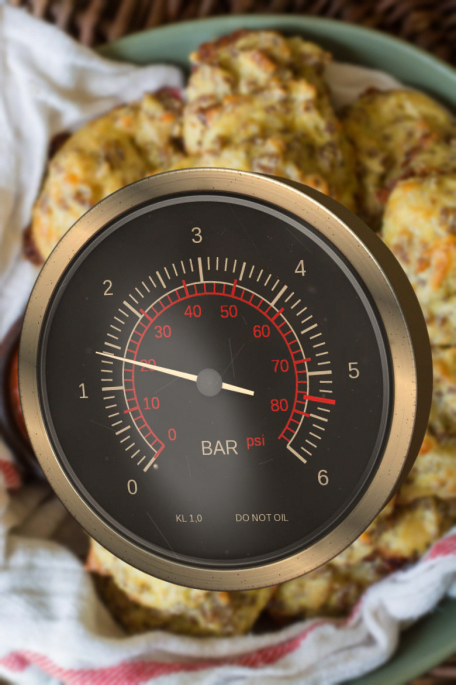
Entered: {"value": 1.4, "unit": "bar"}
